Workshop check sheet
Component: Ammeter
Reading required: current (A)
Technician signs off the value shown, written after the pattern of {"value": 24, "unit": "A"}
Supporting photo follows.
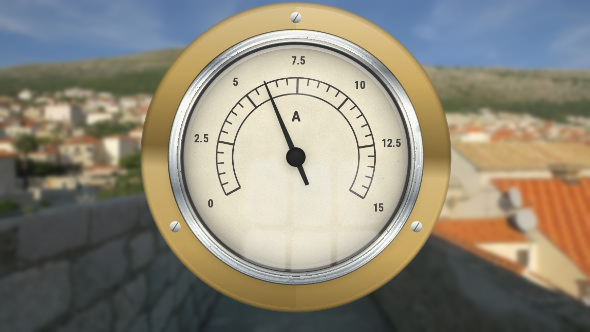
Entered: {"value": 6, "unit": "A"}
